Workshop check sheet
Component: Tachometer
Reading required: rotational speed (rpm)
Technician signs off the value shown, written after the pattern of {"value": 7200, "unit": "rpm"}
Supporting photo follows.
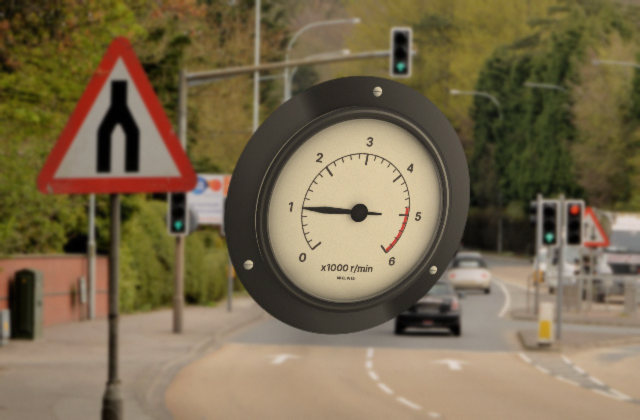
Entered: {"value": 1000, "unit": "rpm"}
